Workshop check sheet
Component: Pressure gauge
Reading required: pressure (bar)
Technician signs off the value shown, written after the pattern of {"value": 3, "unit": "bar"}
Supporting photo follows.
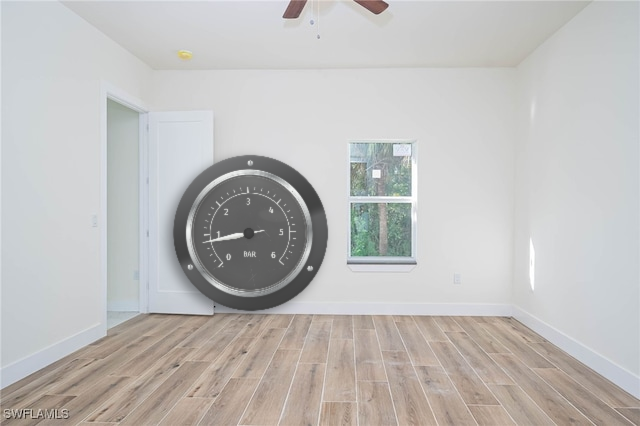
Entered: {"value": 0.8, "unit": "bar"}
